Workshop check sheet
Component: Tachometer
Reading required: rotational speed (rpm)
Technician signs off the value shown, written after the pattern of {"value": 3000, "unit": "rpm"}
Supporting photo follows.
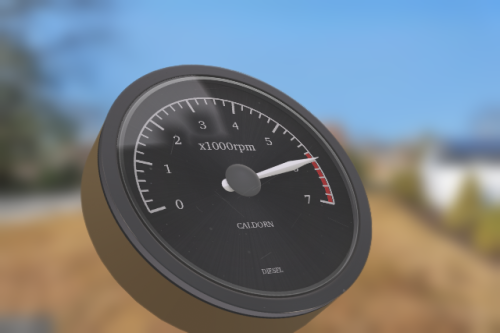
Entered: {"value": 6000, "unit": "rpm"}
